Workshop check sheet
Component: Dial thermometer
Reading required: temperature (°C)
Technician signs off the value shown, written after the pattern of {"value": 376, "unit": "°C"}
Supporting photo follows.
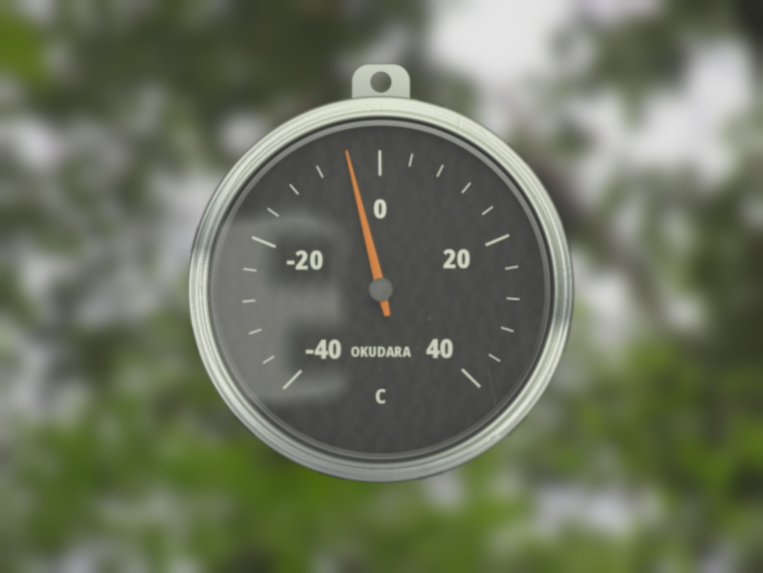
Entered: {"value": -4, "unit": "°C"}
